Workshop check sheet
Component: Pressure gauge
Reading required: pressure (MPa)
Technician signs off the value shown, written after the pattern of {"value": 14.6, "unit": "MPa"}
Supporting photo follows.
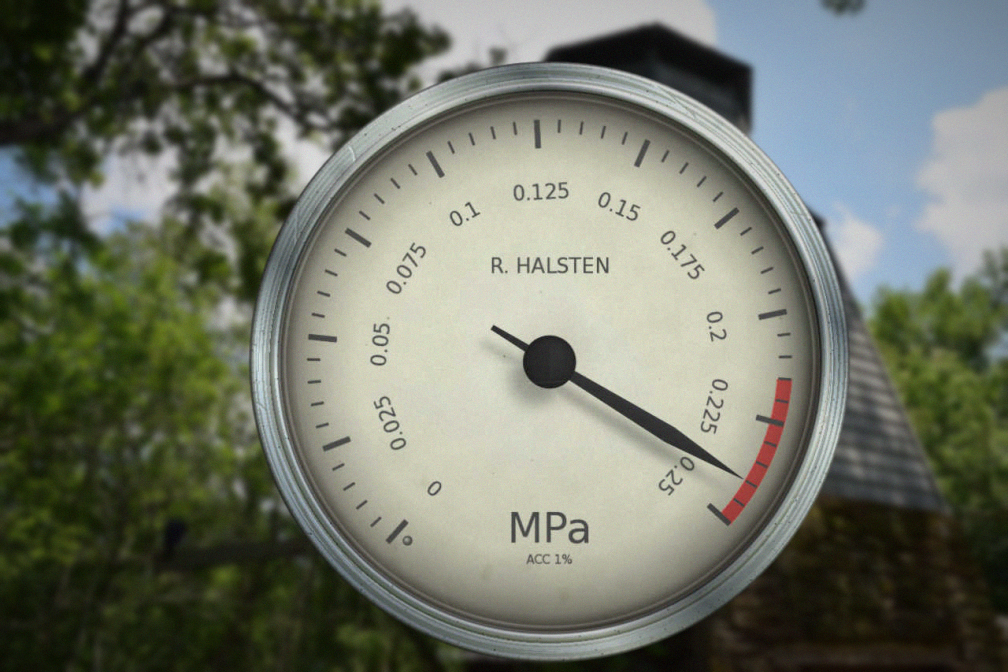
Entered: {"value": 0.24, "unit": "MPa"}
